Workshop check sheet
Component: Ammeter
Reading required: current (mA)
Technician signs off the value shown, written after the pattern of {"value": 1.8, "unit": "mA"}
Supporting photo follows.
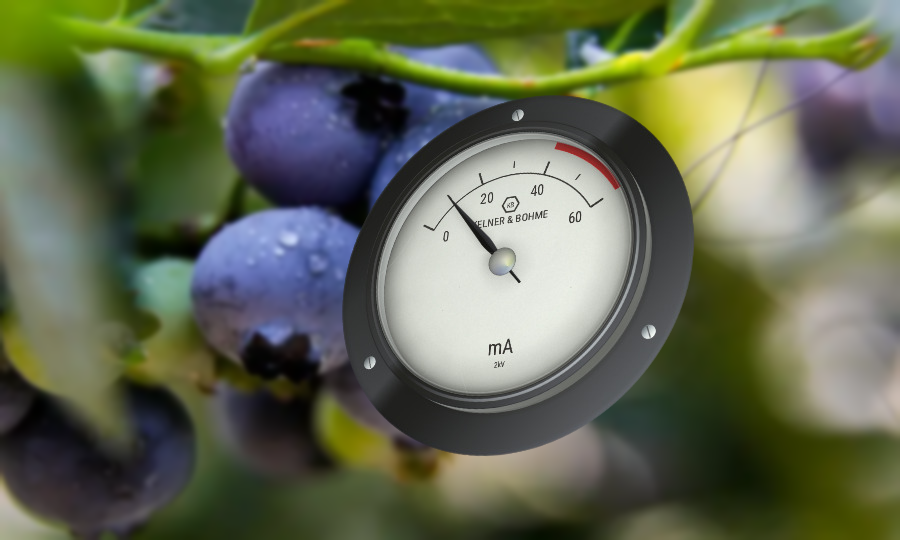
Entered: {"value": 10, "unit": "mA"}
